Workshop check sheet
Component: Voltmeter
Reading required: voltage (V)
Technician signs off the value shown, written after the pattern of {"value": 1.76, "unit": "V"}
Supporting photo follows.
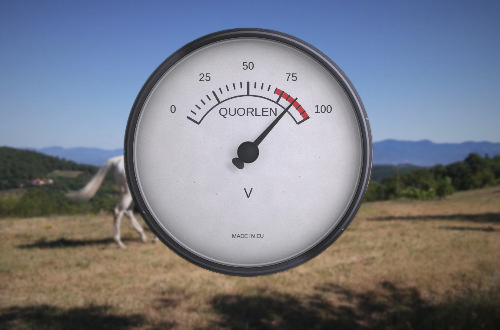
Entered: {"value": 85, "unit": "V"}
